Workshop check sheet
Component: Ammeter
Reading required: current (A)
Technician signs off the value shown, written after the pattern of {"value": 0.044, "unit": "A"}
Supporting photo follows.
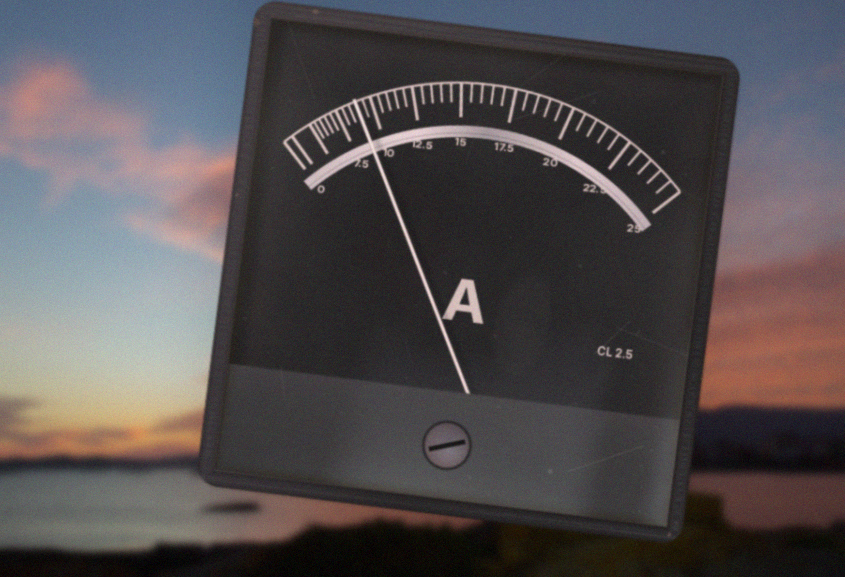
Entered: {"value": 9, "unit": "A"}
